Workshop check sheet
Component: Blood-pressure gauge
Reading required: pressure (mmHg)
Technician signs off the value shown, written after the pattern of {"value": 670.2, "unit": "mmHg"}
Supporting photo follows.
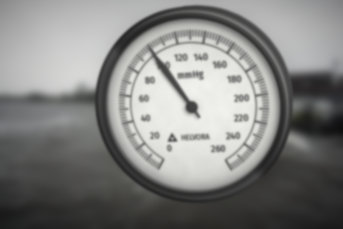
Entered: {"value": 100, "unit": "mmHg"}
